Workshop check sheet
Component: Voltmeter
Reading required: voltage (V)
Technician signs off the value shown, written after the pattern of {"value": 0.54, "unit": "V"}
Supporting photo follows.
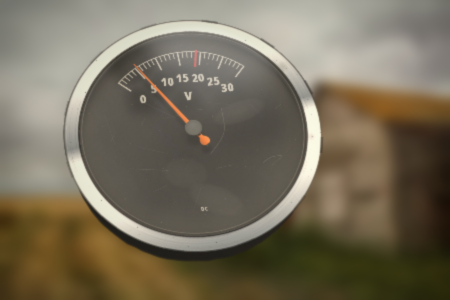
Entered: {"value": 5, "unit": "V"}
